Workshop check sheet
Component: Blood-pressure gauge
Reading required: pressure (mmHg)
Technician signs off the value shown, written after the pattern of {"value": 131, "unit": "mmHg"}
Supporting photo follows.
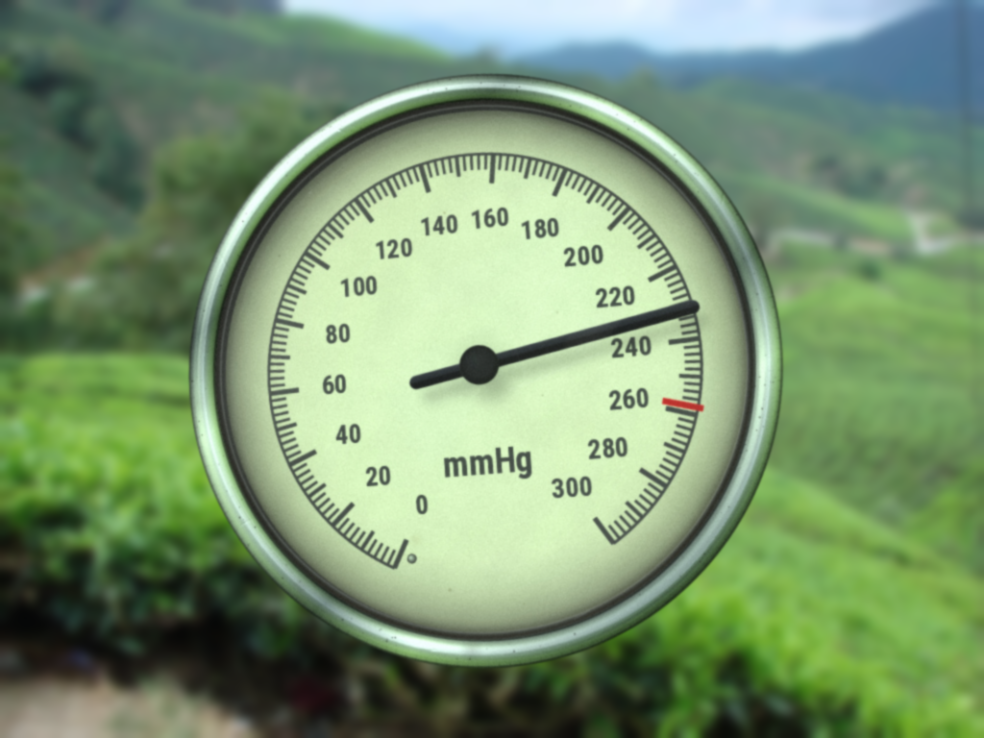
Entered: {"value": 232, "unit": "mmHg"}
